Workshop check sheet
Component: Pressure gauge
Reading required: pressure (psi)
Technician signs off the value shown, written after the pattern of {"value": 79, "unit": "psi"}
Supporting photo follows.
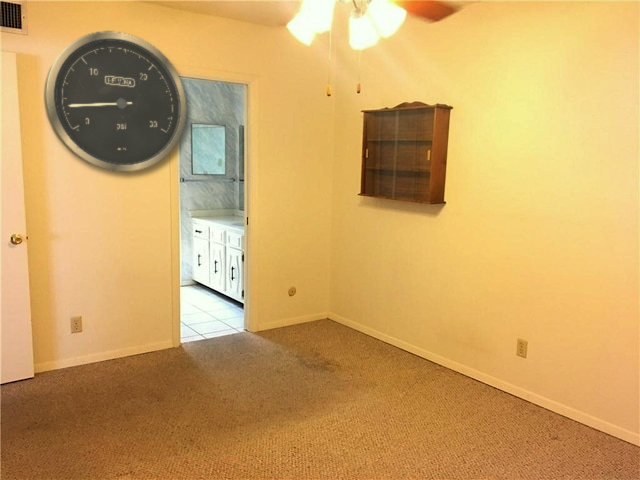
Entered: {"value": 3, "unit": "psi"}
